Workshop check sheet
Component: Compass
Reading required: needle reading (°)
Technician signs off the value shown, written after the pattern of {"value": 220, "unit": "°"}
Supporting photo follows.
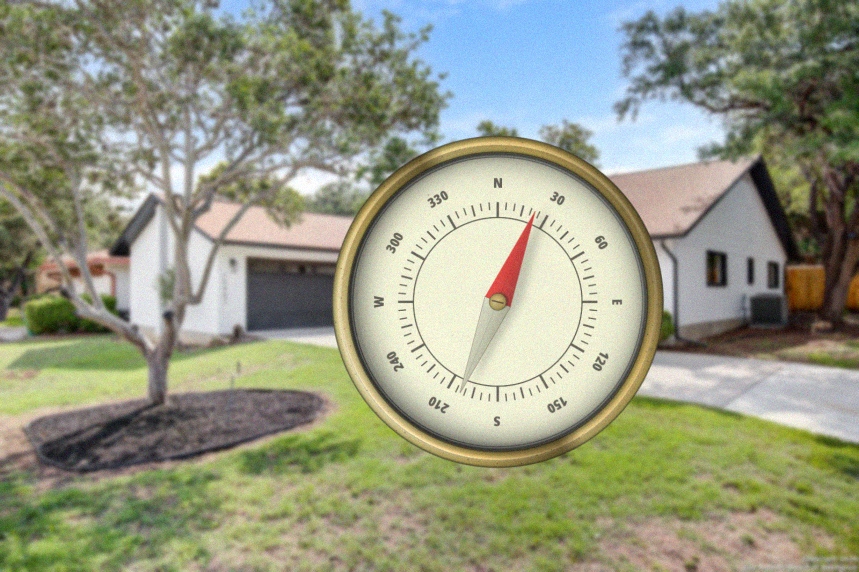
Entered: {"value": 22.5, "unit": "°"}
